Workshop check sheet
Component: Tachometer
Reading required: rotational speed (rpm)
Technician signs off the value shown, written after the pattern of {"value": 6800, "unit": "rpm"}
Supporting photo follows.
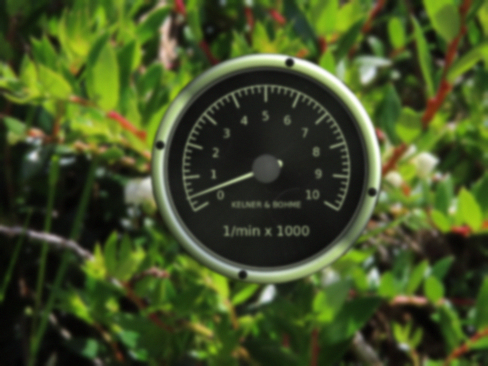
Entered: {"value": 400, "unit": "rpm"}
